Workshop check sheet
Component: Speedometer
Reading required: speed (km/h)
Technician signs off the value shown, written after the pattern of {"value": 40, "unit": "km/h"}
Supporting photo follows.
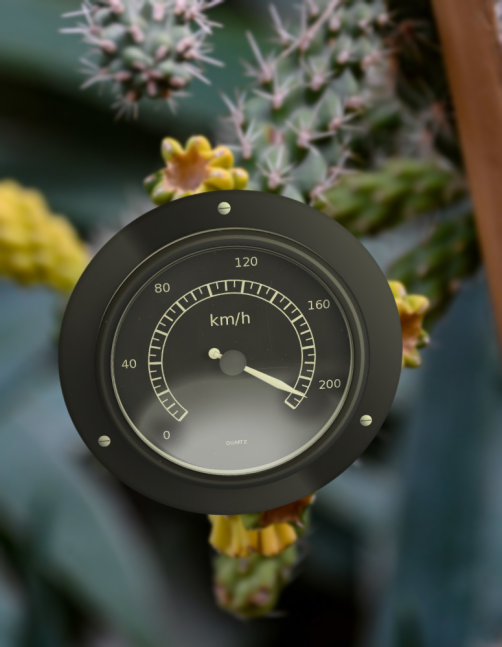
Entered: {"value": 210, "unit": "km/h"}
